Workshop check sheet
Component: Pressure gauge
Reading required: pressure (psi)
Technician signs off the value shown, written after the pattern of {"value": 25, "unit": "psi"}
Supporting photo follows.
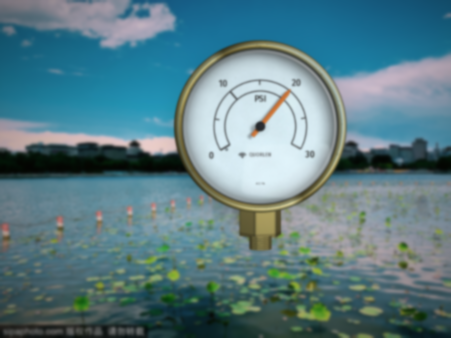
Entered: {"value": 20, "unit": "psi"}
